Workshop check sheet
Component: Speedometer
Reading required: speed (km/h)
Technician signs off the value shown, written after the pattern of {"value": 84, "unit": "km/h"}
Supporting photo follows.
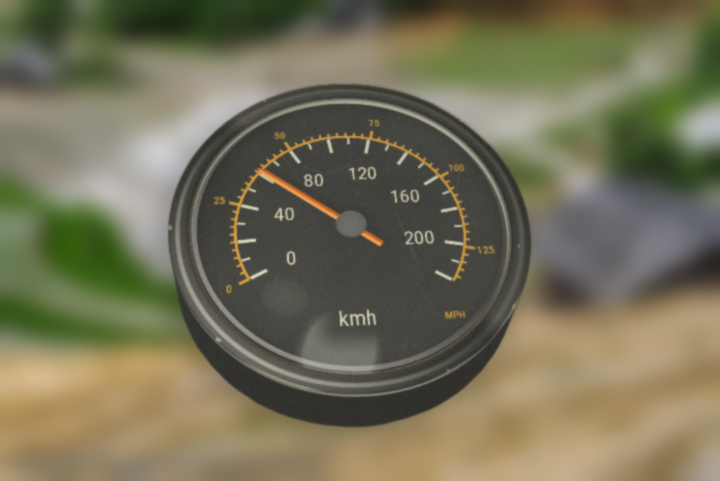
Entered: {"value": 60, "unit": "km/h"}
